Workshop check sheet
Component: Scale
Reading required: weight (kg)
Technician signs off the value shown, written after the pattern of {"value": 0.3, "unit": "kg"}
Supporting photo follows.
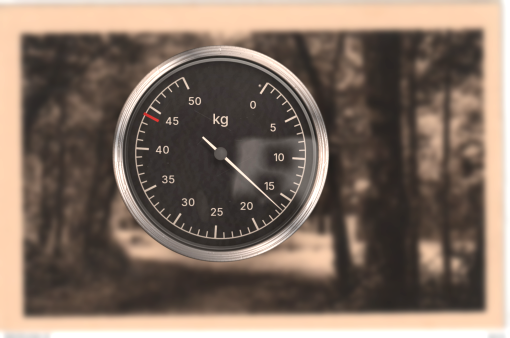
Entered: {"value": 16.5, "unit": "kg"}
